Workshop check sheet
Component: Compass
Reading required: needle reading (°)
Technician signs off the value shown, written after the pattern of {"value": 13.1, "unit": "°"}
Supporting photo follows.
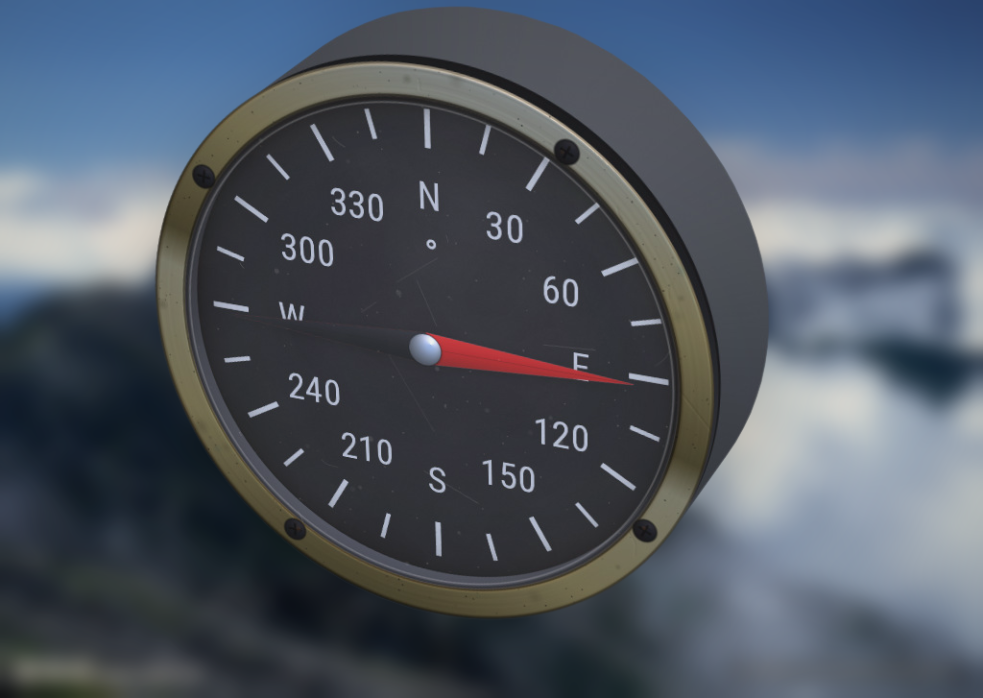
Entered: {"value": 90, "unit": "°"}
